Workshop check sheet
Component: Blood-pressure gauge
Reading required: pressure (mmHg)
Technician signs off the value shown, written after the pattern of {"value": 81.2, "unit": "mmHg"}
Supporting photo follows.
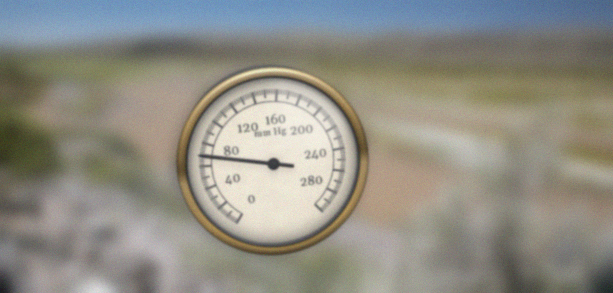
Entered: {"value": 70, "unit": "mmHg"}
